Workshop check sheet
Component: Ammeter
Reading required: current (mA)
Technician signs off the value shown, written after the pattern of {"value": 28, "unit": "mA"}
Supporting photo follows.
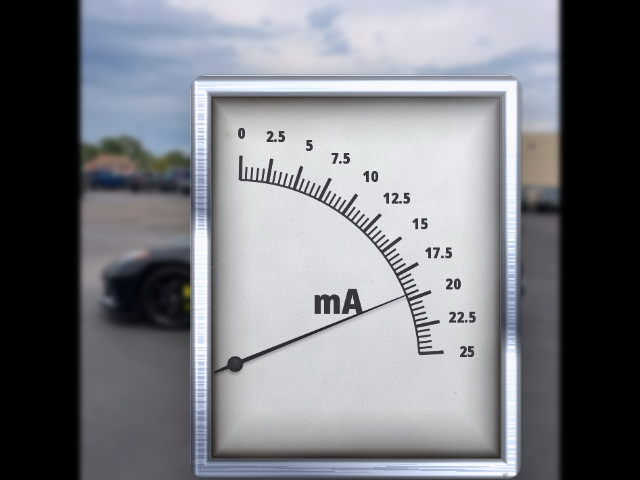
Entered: {"value": 19.5, "unit": "mA"}
